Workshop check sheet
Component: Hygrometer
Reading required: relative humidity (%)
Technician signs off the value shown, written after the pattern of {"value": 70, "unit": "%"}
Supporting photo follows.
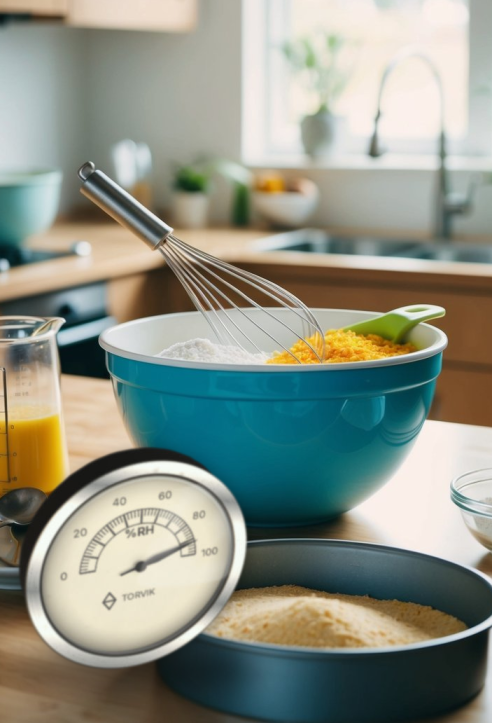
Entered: {"value": 90, "unit": "%"}
